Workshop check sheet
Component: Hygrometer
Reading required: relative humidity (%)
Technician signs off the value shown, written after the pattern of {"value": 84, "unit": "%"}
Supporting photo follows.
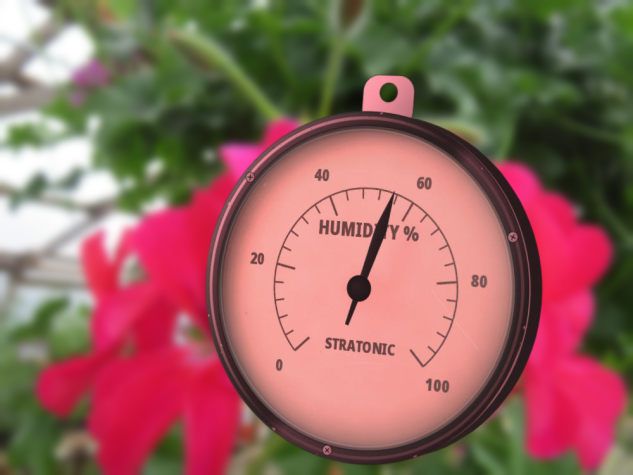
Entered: {"value": 56, "unit": "%"}
